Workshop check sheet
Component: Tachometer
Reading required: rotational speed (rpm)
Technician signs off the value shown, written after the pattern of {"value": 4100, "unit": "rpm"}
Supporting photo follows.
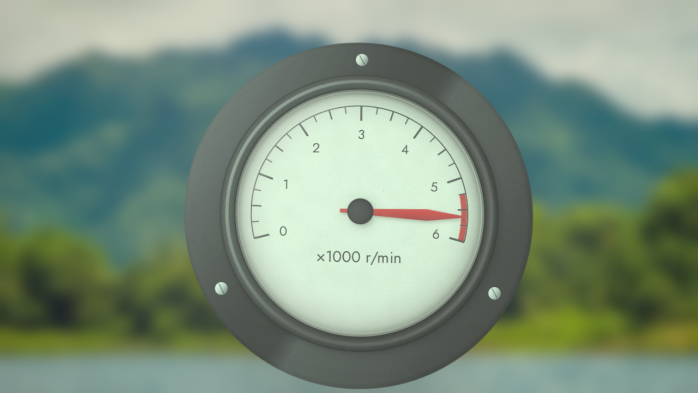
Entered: {"value": 5625, "unit": "rpm"}
